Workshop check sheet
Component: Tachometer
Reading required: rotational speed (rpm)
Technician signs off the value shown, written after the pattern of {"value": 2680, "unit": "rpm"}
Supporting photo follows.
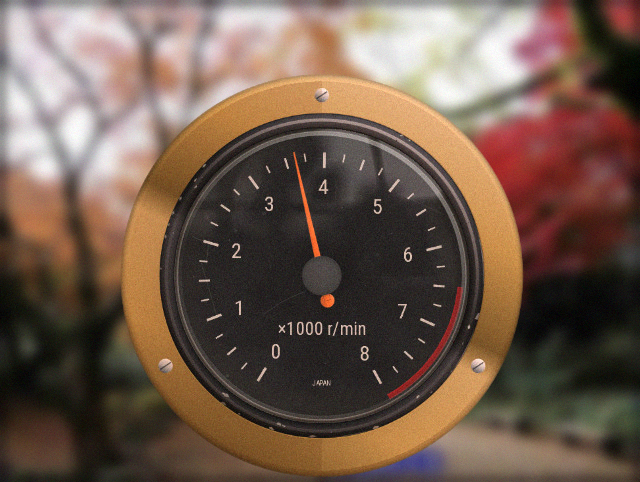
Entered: {"value": 3625, "unit": "rpm"}
